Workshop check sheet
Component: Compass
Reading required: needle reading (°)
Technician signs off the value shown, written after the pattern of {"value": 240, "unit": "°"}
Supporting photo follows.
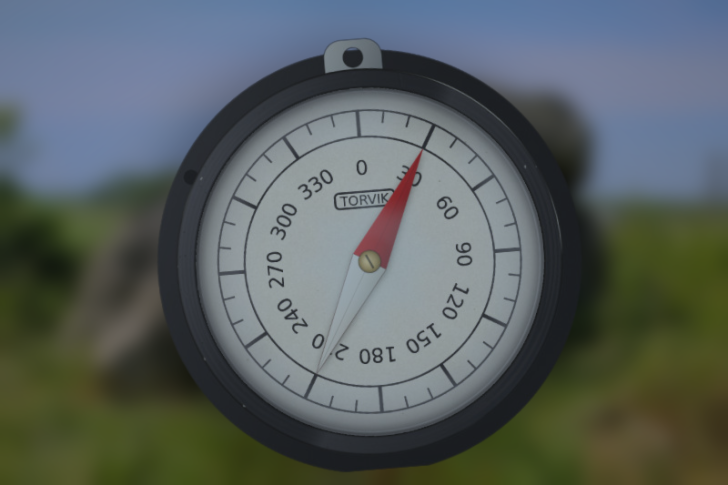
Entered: {"value": 30, "unit": "°"}
